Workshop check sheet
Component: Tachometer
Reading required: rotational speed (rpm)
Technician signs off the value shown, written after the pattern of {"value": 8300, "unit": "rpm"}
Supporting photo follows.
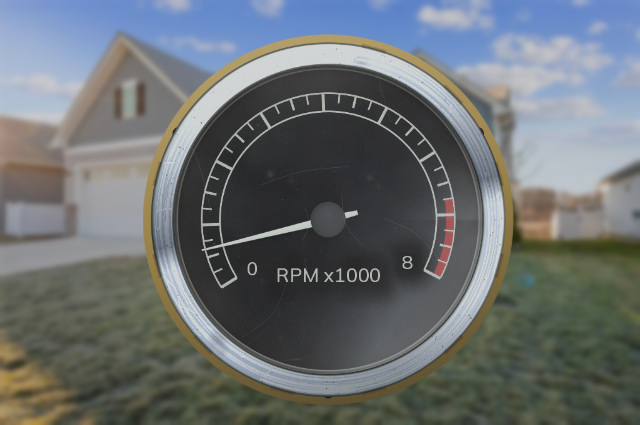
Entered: {"value": 625, "unit": "rpm"}
